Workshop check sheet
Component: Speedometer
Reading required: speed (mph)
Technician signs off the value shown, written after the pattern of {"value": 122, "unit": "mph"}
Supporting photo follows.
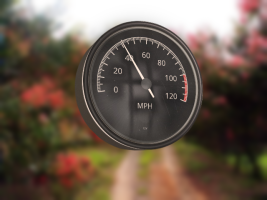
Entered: {"value": 40, "unit": "mph"}
